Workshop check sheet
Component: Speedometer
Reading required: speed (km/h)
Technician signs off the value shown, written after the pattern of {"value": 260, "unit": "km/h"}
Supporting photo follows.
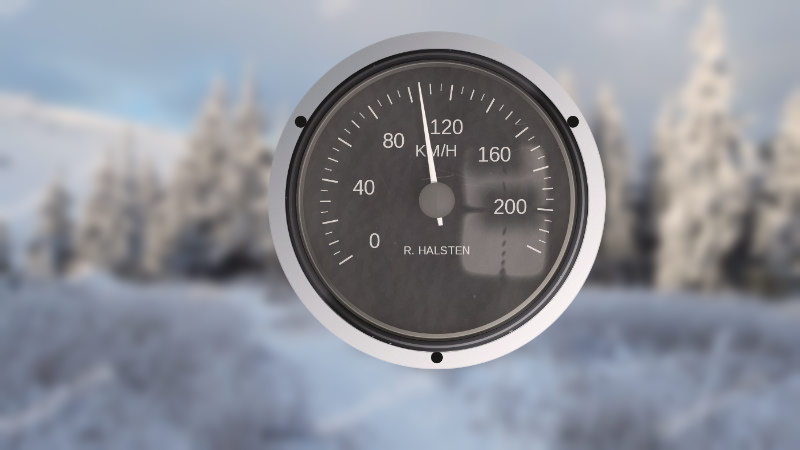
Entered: {"value": 105, "unit": "km/h"}
